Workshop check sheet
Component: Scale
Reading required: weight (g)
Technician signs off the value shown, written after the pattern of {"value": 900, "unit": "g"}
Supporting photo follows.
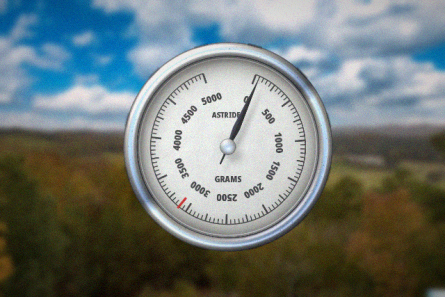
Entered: {"value": 50, "unit": "g"}
